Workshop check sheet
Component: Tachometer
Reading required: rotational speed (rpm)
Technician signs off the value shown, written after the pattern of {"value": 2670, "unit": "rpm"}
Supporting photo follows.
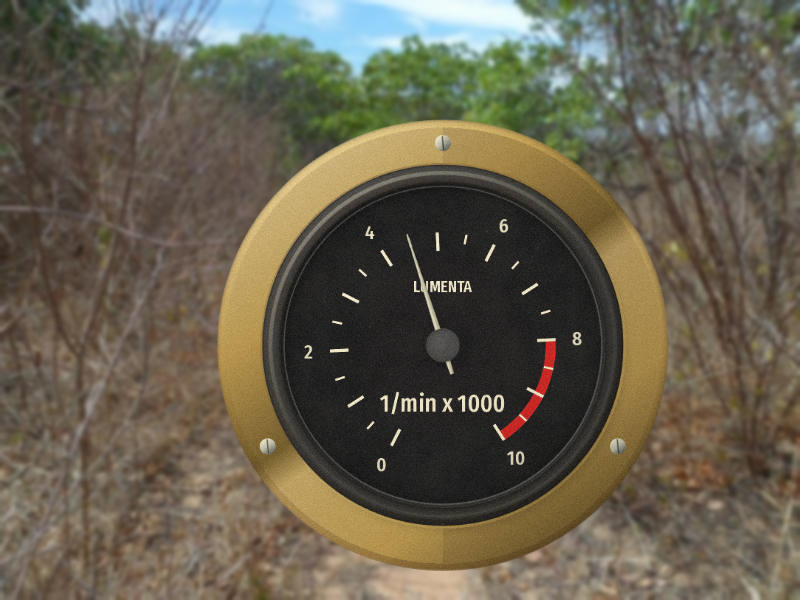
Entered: {"value": 4500, "unit": "rpm"}
